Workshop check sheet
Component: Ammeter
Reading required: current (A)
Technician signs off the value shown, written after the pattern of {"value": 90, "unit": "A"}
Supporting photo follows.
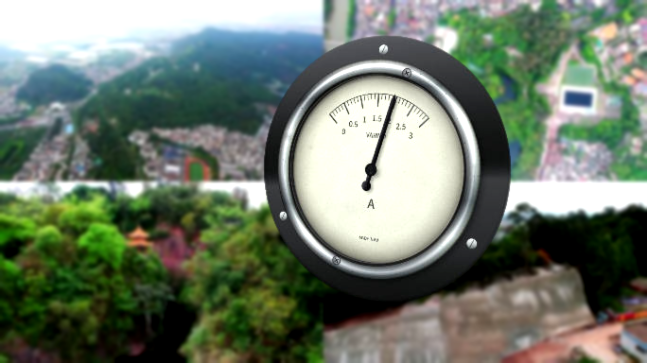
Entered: {"value": 2, "unit": "A"}
